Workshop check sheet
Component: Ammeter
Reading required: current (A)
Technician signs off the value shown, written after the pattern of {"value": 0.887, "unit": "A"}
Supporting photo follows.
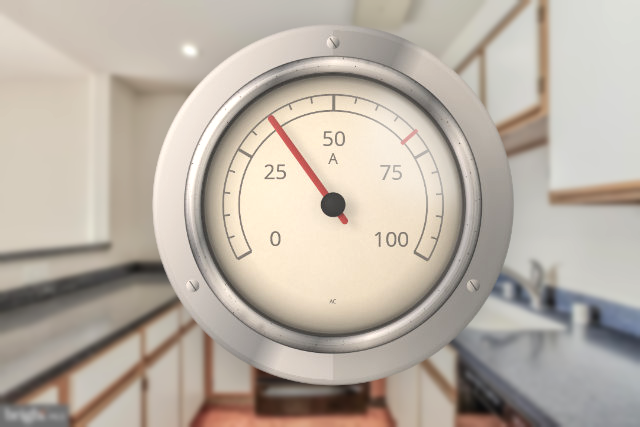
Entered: {"value": 35, "unit": "A"}
